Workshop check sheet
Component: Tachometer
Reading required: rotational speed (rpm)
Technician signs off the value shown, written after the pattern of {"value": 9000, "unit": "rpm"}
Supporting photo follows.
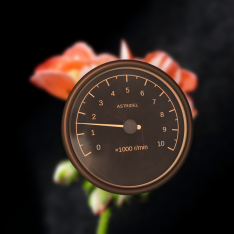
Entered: {"value": 1500, "unit": "rpm"}
